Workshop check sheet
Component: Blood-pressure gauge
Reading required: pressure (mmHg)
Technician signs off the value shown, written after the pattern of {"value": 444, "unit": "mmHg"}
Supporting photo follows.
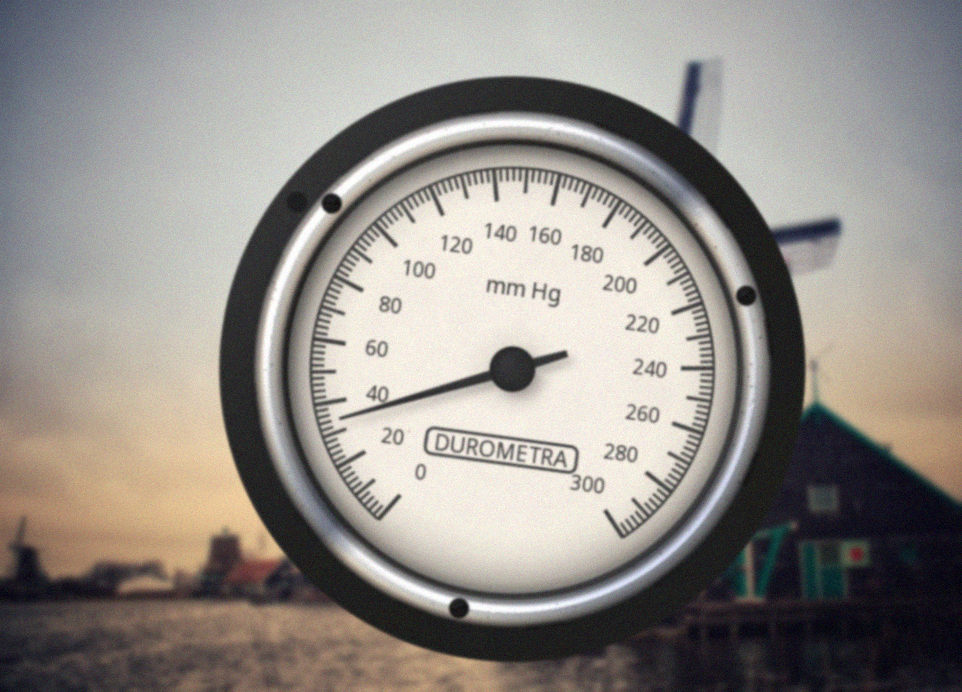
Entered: {"value": 34, "unit": "mmHg"}
